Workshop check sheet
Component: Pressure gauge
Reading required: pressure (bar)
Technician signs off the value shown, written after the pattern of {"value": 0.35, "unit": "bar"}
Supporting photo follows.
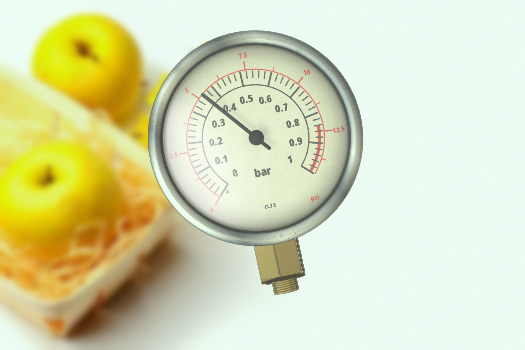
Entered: {"value": 0.36, "unit": "bar"}
